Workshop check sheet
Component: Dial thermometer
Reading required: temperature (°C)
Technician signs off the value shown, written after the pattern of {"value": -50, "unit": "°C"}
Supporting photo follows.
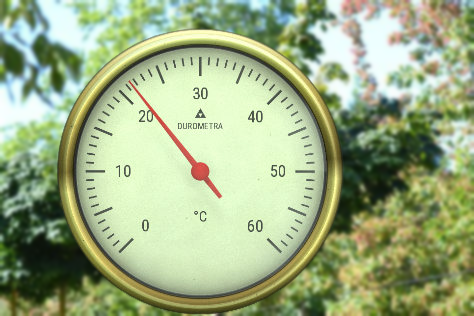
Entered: {"value": 21.5, "unit": "°C"}
